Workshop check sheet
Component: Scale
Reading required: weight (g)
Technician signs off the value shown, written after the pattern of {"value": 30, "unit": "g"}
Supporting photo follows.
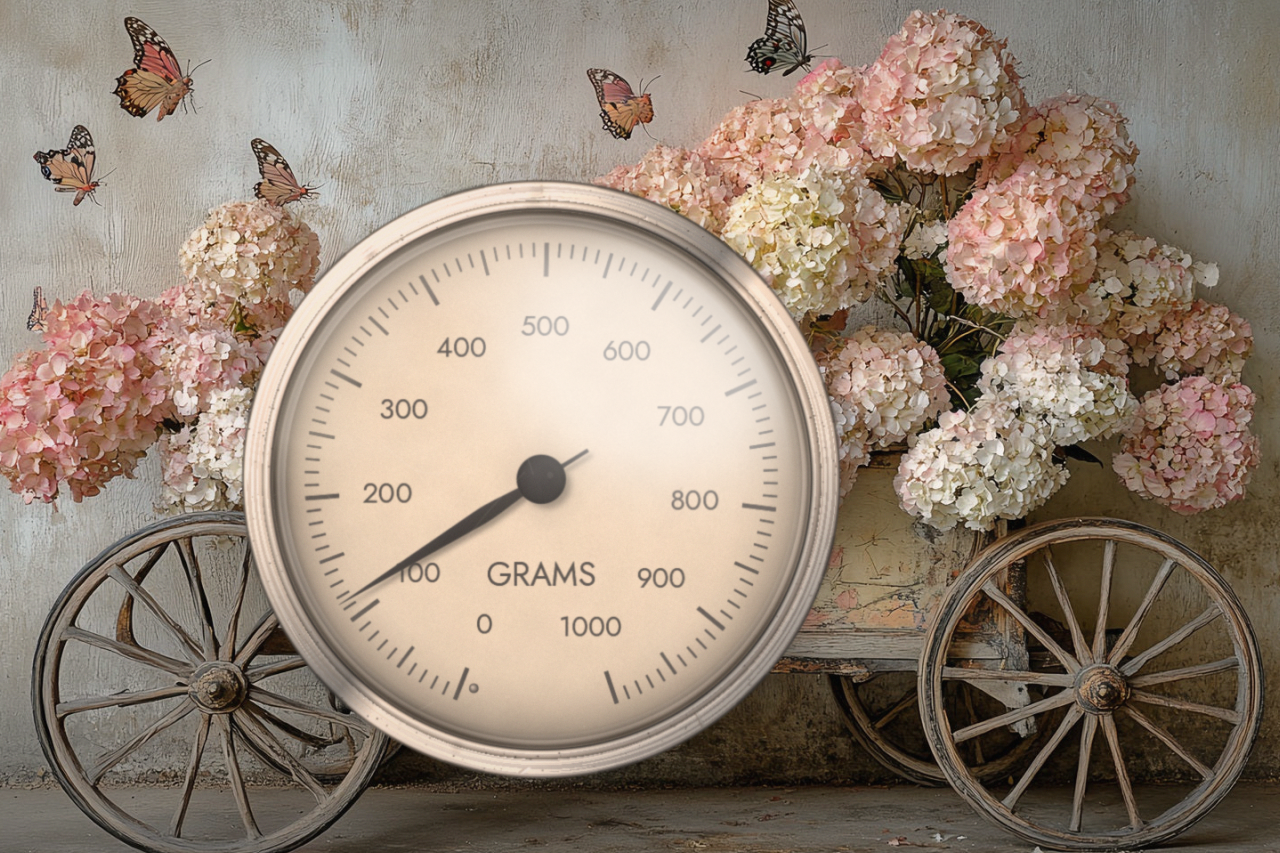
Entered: {"value": 115, "unit": "g"}
